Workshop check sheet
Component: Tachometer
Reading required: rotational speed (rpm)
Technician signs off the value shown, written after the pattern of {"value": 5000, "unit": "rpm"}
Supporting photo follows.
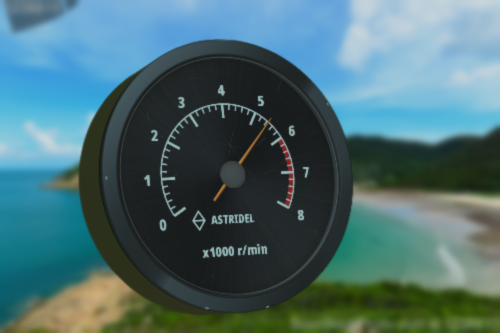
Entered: {"value": 5400, "unit": "rpm"}
